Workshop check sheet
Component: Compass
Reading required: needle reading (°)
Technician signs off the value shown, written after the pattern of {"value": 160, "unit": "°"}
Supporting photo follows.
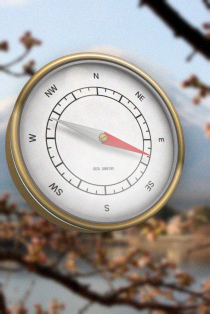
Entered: {"value": 110, "unit": "°"}
